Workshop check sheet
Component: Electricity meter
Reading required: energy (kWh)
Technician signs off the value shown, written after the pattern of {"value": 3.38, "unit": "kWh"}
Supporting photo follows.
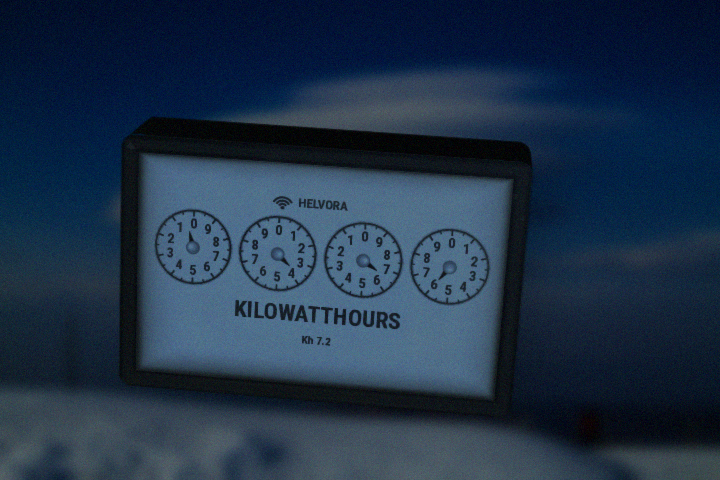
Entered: {"value": 366, "unit": "kWh"}
